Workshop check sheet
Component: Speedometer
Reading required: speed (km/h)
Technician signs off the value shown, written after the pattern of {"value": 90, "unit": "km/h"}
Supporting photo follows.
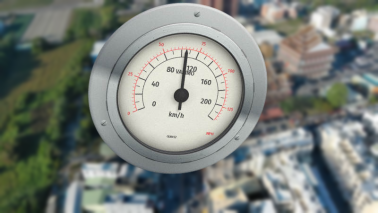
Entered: {"value": 105, "unit": "km/h"}
